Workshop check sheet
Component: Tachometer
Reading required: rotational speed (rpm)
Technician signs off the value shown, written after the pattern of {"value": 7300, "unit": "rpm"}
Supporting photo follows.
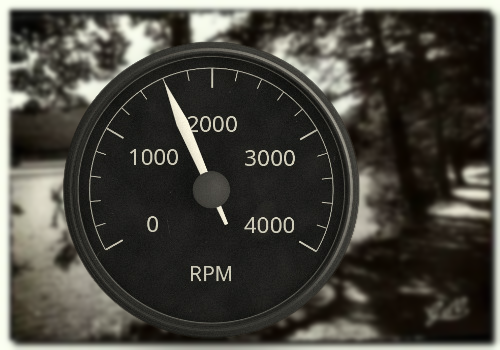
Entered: {"value": 1600, "unit": "rpm"}
